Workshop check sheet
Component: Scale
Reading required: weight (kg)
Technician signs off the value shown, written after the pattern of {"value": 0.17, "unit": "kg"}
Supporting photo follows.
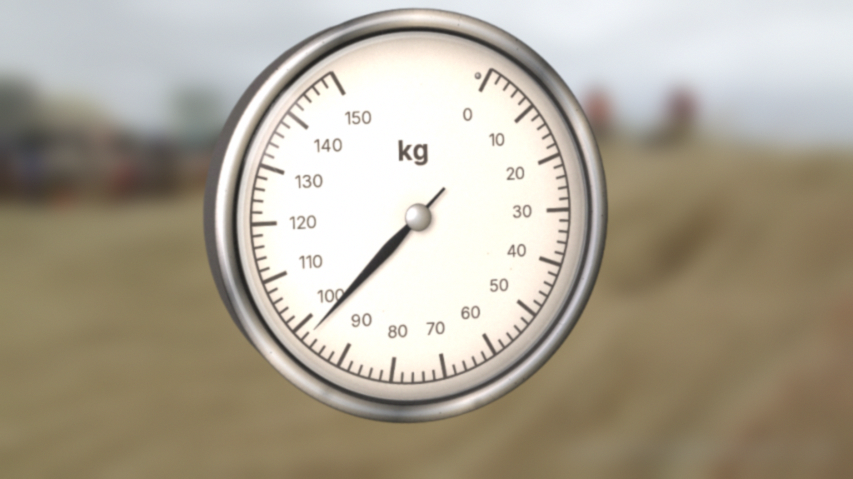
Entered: {"value": 98, "unit": "kg"}
